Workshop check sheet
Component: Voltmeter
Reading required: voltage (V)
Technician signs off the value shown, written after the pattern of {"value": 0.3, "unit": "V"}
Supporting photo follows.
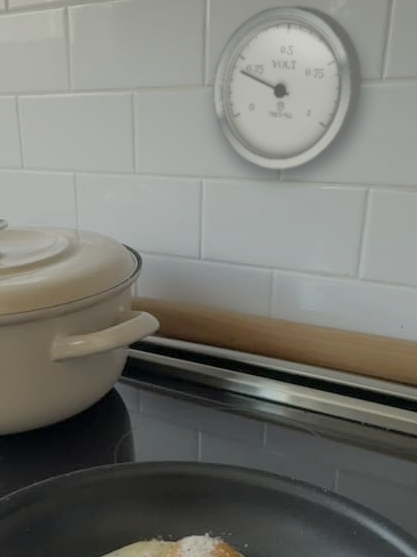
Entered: {"value": 0.2, "unit": "V"}
